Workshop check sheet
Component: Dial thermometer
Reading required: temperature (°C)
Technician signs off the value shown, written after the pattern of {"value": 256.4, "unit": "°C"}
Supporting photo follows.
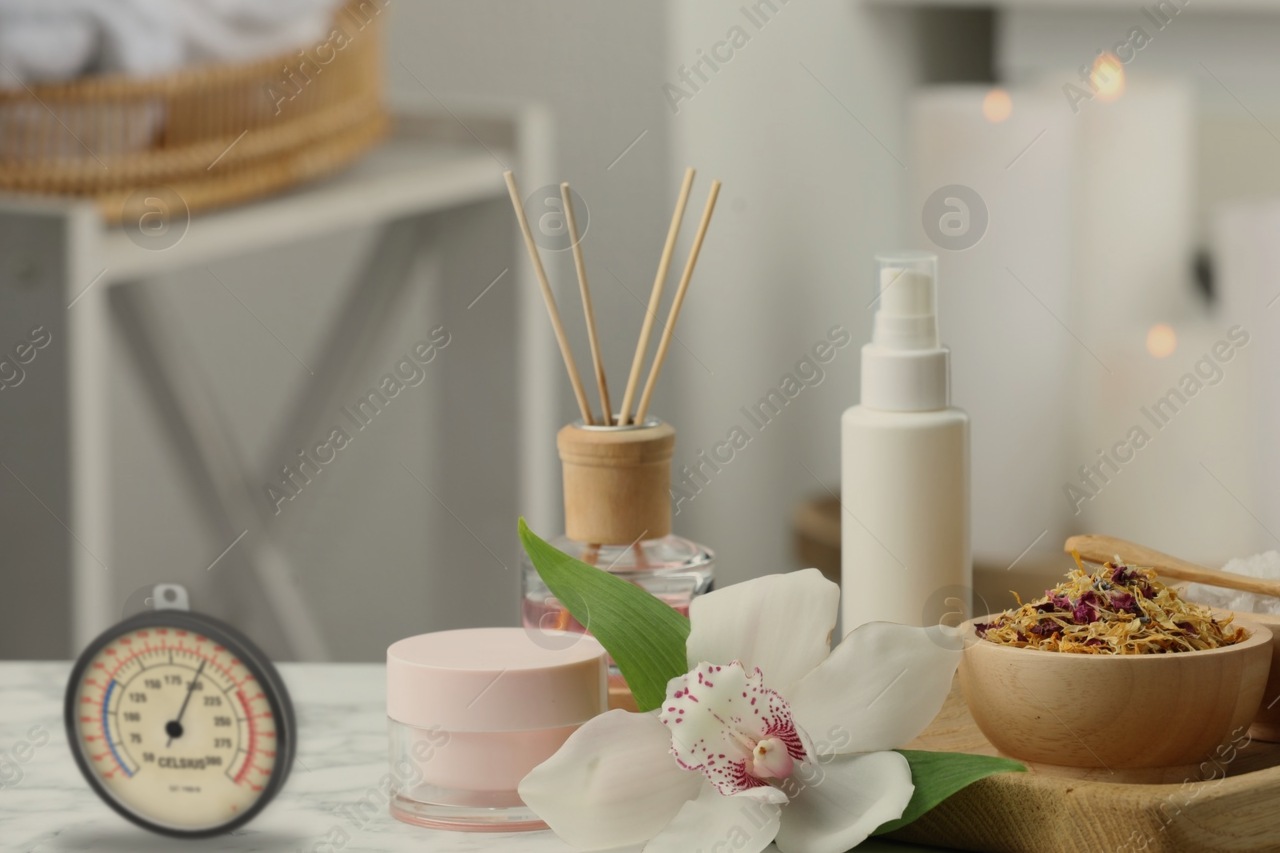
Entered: {"value": 200, "unit": "°C"}
